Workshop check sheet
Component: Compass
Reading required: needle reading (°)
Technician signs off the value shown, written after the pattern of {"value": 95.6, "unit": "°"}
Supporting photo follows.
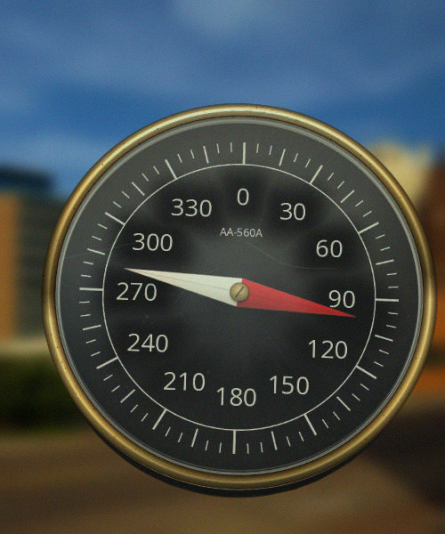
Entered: {"value": 100, "unit": "°"}
